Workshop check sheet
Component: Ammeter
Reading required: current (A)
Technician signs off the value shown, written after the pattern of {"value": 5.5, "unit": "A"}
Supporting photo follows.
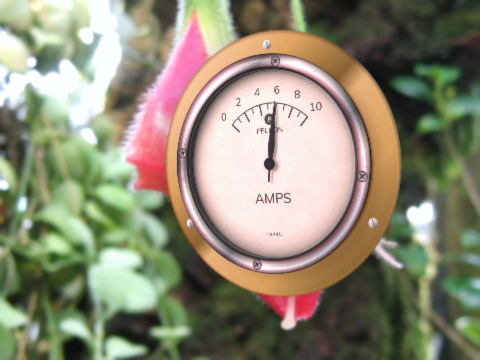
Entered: {"value": 6, "unit": "A"}
